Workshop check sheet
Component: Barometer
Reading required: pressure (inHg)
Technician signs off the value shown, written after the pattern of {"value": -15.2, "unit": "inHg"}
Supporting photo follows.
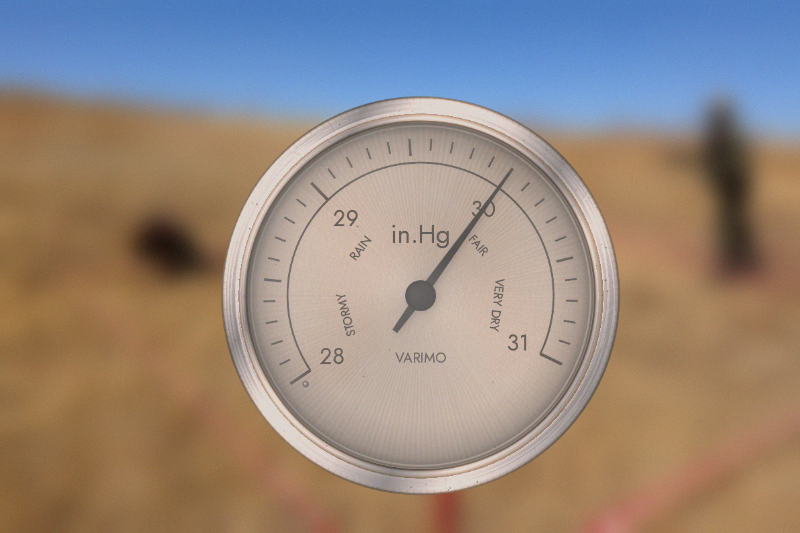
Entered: {"value": 30, "unit": "inHg"}
